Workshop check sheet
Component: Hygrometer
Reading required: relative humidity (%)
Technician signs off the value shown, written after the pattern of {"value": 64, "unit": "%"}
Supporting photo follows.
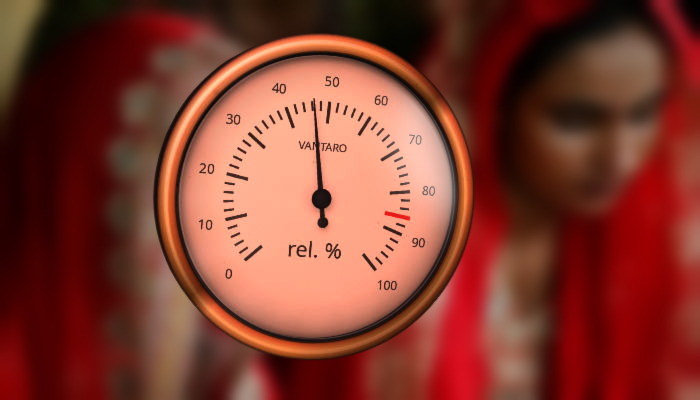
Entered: {"value": 46, "unit": "%"}
